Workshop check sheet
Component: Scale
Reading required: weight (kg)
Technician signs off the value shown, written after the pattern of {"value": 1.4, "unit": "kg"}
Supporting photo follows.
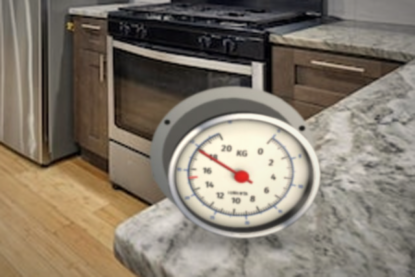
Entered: {"value": 18, "unit": "kg"}
